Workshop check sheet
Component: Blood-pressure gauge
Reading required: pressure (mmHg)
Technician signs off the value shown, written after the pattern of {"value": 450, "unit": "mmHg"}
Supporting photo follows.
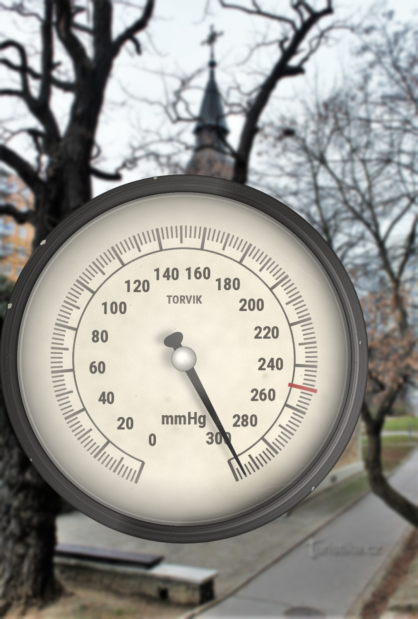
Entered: {"value": 296, "unit": "mmHg"}
